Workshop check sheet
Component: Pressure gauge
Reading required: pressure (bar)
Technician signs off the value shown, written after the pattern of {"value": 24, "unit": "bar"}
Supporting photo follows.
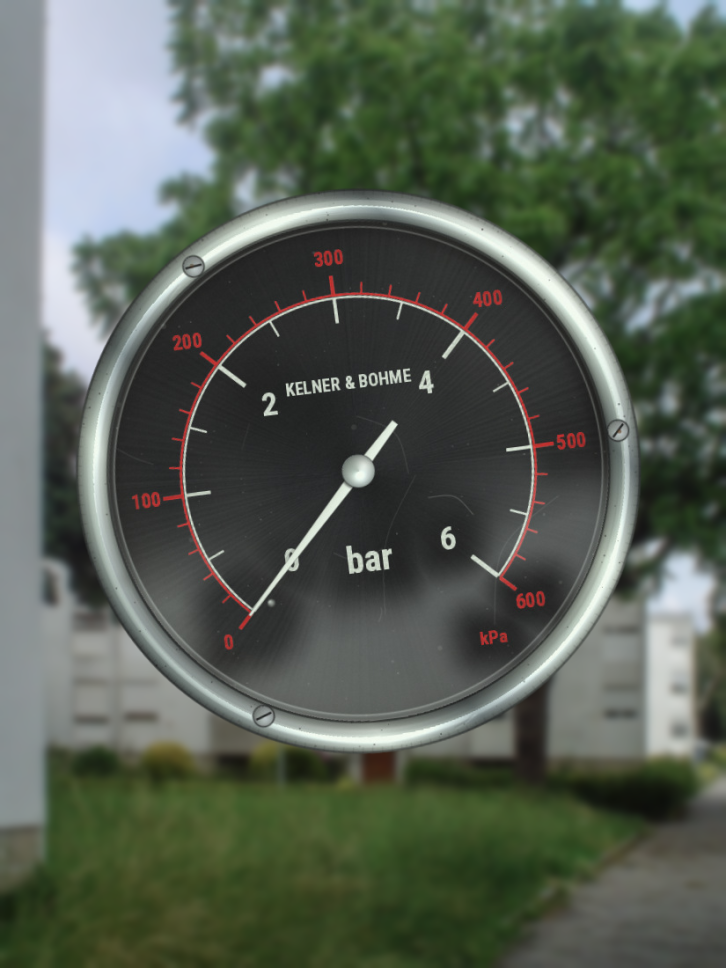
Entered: {"value": 0, "unit": "bar"}
